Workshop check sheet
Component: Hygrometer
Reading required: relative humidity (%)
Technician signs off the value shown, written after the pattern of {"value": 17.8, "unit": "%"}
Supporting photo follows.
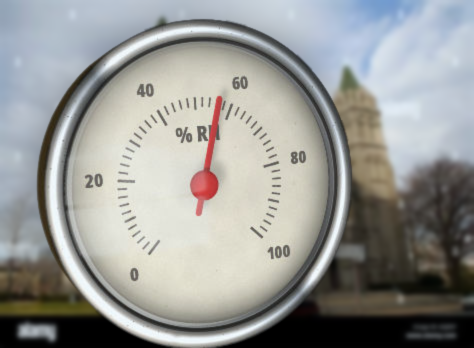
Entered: {"value": 56, "unit": "%"}
